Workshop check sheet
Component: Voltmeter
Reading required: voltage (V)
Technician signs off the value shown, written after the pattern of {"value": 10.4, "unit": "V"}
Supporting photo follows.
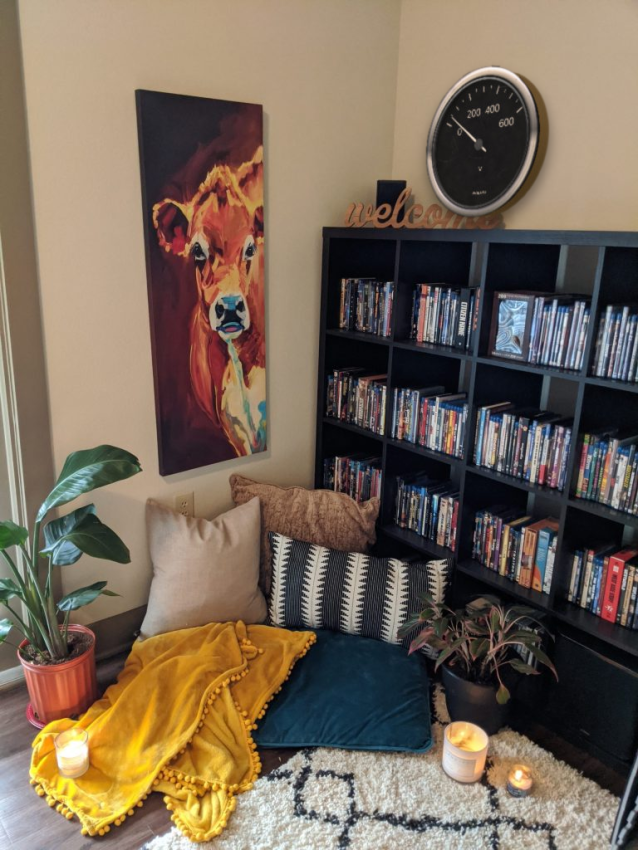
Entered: {"value": 50, "unit": "V"}
